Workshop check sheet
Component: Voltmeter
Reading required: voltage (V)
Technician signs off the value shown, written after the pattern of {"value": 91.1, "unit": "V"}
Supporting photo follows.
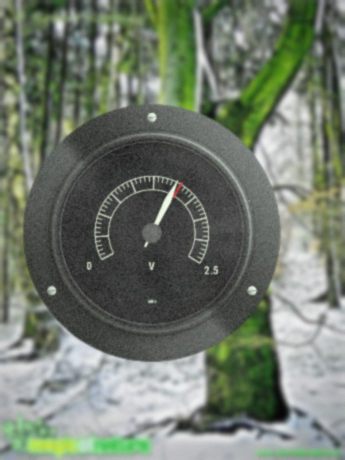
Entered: {"value": 1.5, "unit": "V"}
